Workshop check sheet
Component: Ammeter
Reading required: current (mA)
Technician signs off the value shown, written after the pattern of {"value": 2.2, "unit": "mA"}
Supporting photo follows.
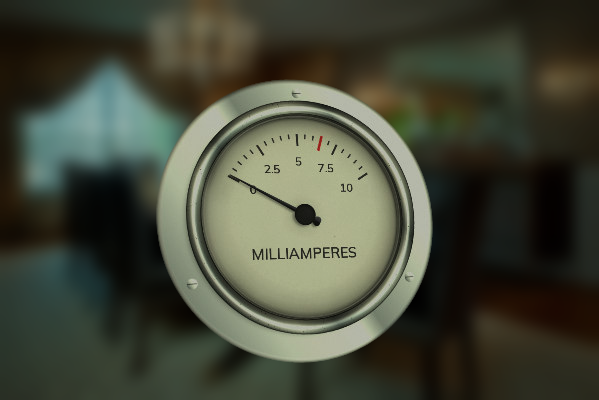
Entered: {"value": 0, "unit": "mA"}
